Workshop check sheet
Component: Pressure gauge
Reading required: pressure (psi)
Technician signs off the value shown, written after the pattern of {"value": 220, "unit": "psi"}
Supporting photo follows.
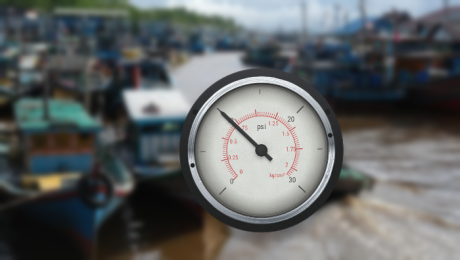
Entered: {"value": 10, "unit": "psi"}
